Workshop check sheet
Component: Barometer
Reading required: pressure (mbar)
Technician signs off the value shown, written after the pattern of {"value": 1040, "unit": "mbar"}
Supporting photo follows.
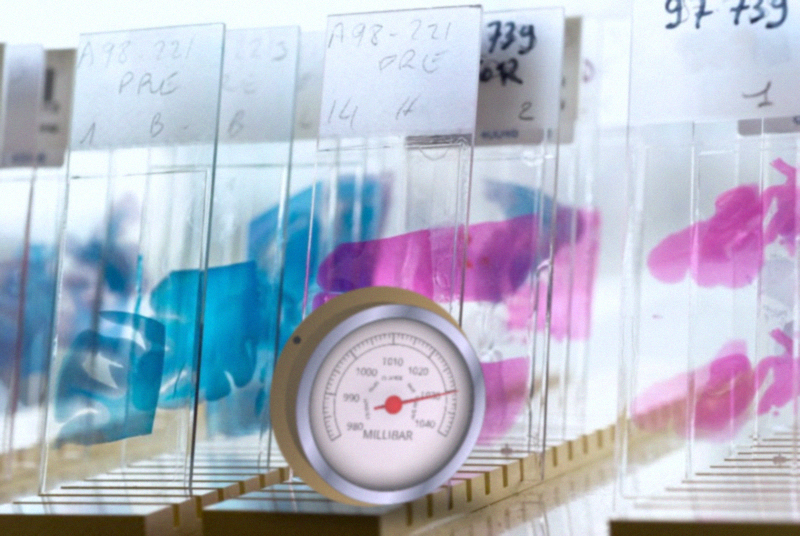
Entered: {"value": 1030, "unit": "mbar"}
